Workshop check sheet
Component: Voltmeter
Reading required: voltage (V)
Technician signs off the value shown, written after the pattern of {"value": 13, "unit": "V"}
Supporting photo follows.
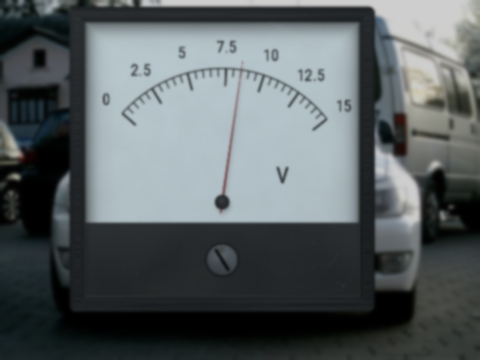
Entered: {"value": 8.5, "unit": "V"}
